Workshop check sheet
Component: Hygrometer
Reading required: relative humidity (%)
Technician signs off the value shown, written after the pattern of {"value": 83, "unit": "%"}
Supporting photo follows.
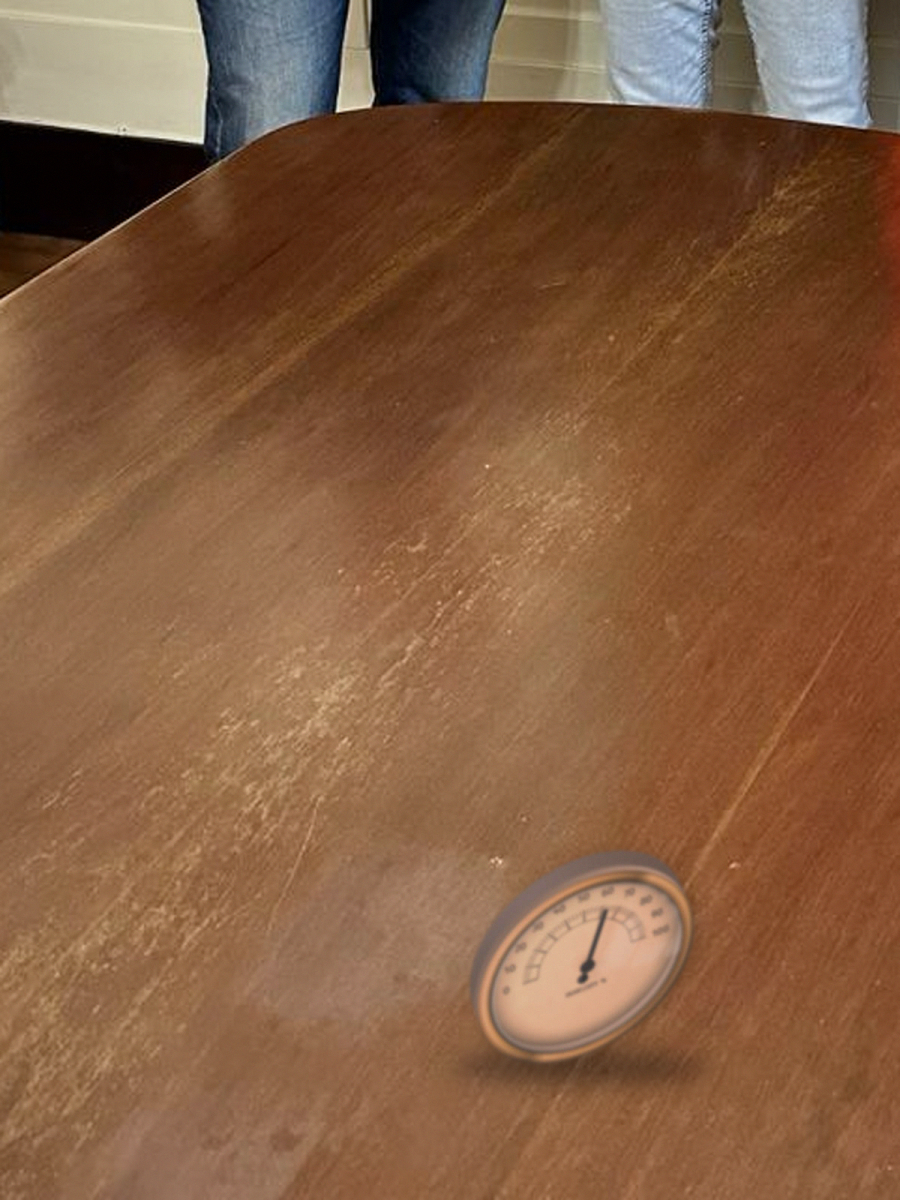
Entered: {"value": 60, "unit": "%"}
